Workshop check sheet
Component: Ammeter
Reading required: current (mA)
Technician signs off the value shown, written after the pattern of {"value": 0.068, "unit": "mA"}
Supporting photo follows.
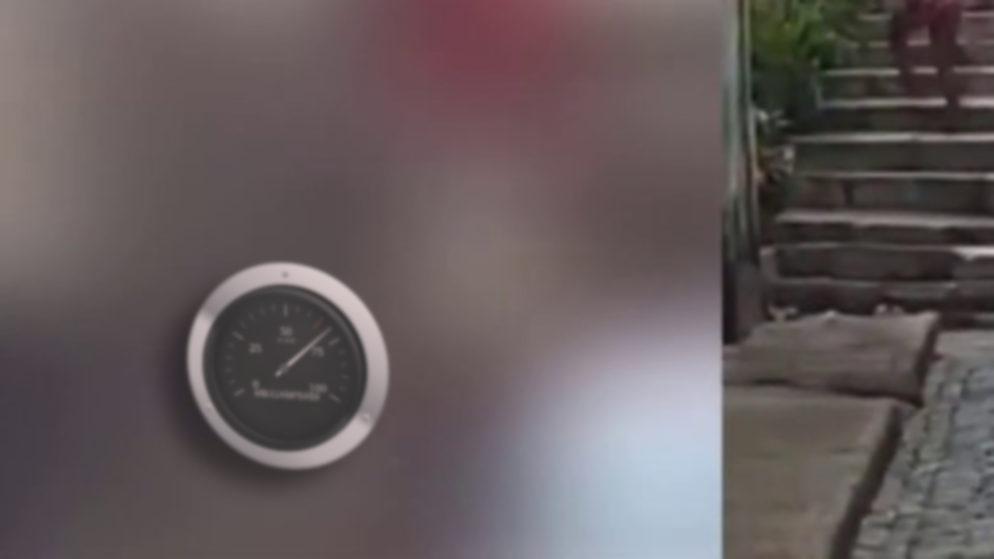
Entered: {"value": 70, "unit": "mA"}
